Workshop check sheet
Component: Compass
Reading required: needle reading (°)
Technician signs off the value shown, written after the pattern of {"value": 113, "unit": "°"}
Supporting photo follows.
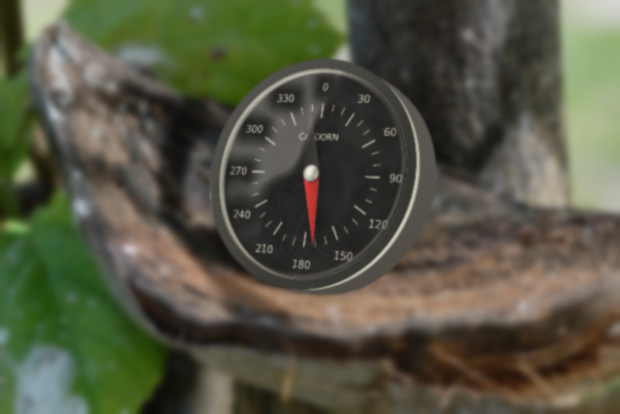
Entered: {"value": 170, "unit": "°"}
